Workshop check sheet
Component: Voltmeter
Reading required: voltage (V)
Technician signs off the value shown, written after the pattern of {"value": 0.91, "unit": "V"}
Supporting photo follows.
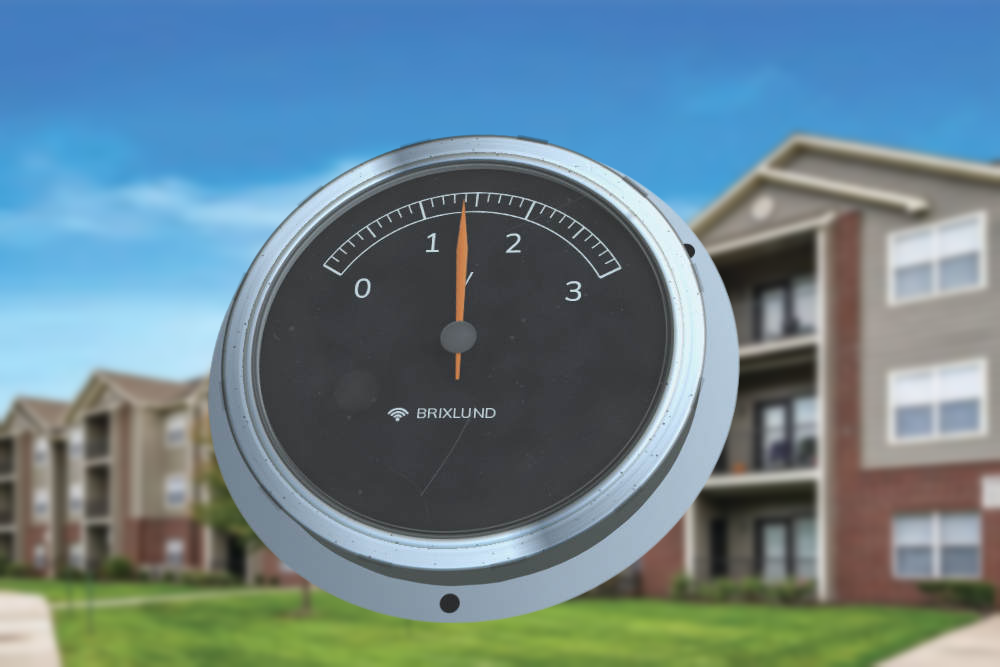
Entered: {"value": 1.4, "unit": "V"}
